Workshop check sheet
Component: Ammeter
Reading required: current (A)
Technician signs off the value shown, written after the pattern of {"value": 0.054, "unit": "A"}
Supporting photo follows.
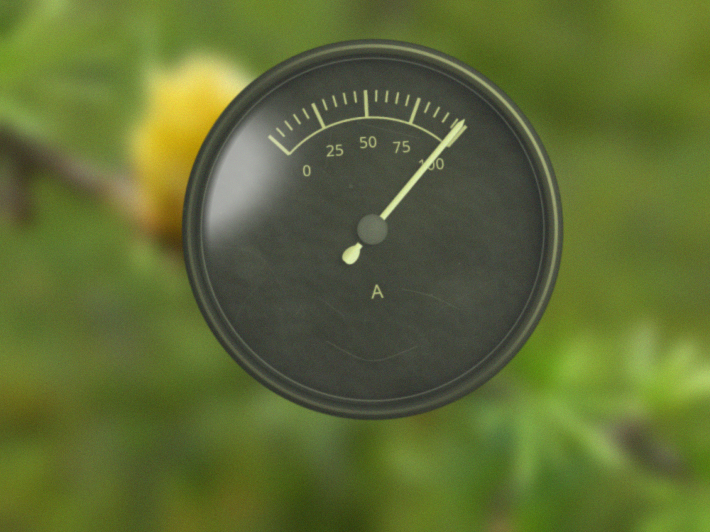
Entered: {"value": 97.5, "unit": "A"}
